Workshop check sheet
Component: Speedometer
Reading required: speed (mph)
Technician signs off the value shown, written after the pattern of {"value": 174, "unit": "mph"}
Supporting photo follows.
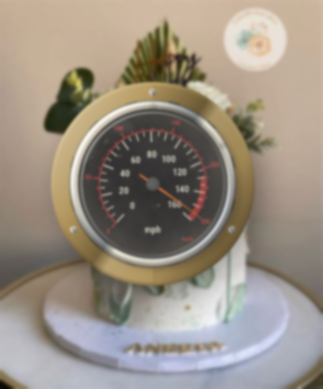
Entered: {"value": 155, "unit": "mph"}
